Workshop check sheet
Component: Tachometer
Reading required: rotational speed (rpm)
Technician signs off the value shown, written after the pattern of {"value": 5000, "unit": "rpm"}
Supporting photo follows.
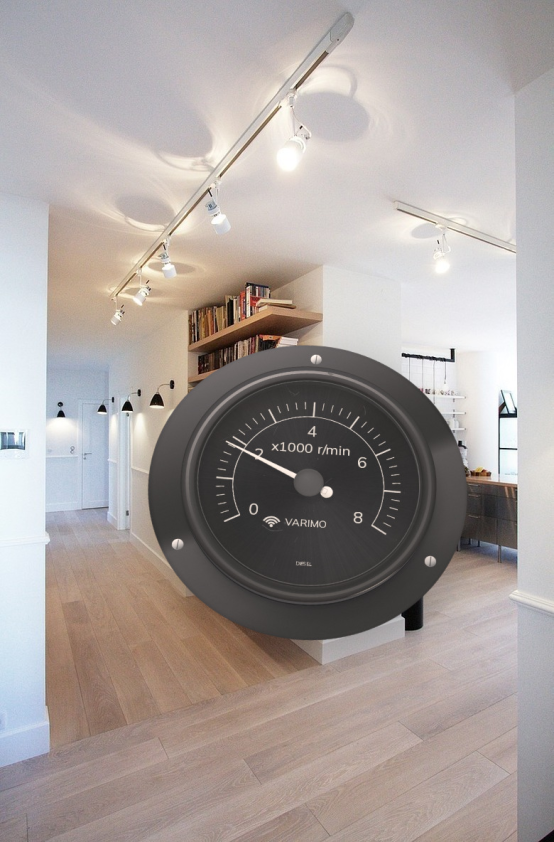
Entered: {"value": 1800, "unit": "rpm"}
